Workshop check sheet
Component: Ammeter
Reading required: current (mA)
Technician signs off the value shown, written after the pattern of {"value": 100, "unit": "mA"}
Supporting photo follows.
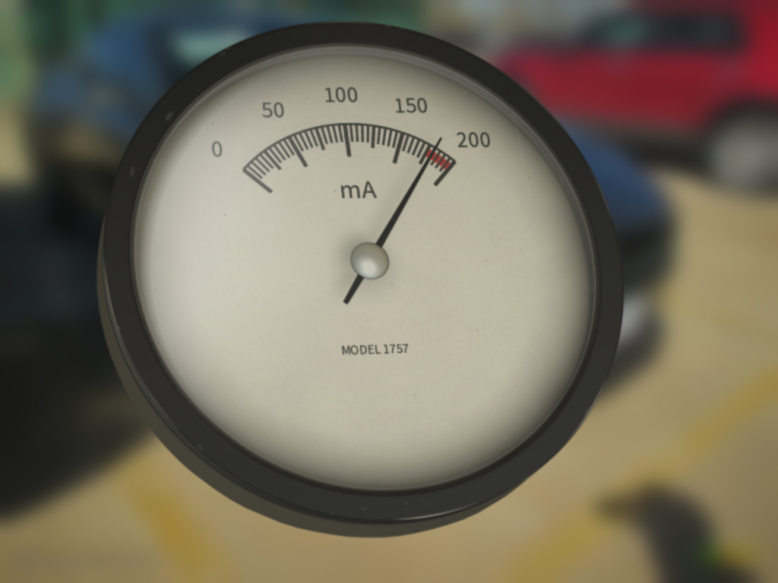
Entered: {"value": 180, "unit": "mA"}
